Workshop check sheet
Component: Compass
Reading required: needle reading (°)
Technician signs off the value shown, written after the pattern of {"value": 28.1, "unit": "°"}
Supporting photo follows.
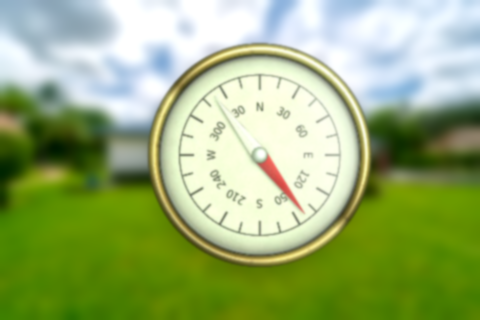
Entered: {"value": 142.5, "unit": "°"}
